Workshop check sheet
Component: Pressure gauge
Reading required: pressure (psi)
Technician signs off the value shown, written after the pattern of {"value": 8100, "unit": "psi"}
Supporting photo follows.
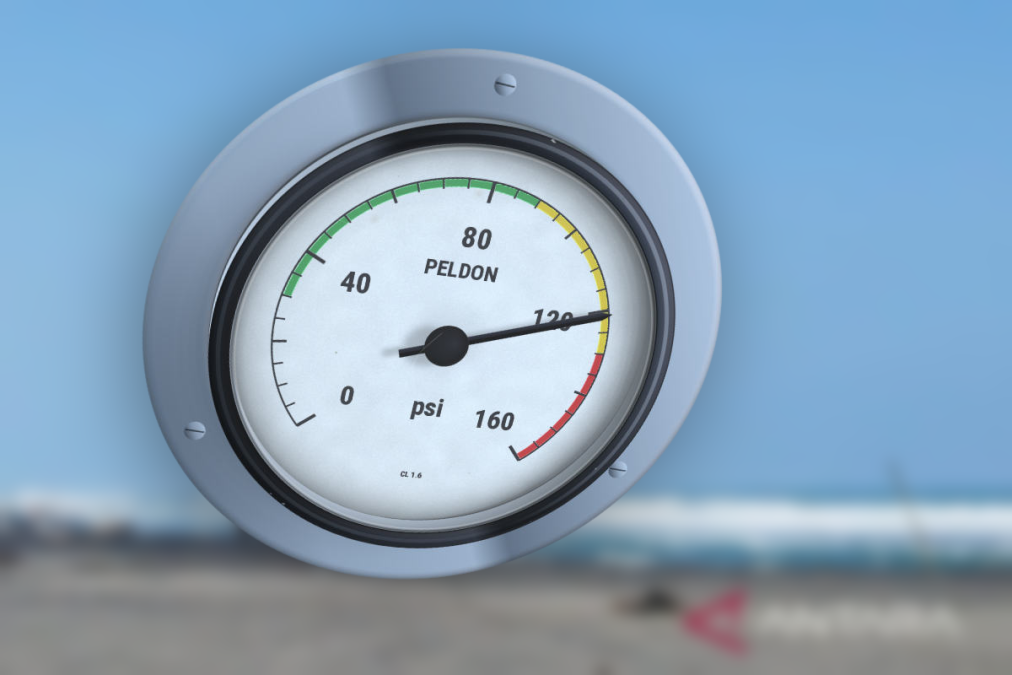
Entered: {"value": 120, "unit": "psi"}
